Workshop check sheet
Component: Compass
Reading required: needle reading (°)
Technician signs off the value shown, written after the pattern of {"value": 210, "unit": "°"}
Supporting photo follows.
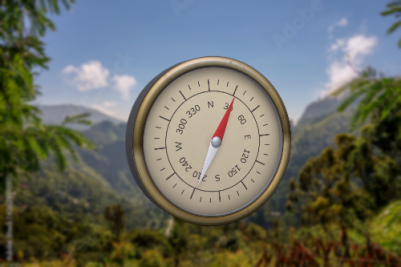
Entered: {"value": 30, "unit": "°"}
